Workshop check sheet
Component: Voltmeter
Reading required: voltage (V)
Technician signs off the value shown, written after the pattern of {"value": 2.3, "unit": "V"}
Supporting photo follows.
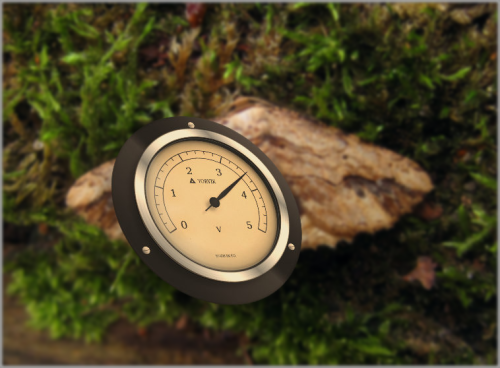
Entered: {"value": 3.6, "unit": "V"}
